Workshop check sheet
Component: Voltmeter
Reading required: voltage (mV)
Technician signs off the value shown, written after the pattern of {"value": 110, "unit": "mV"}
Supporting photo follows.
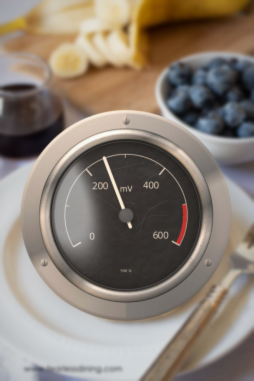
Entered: {"value": 250, "unit": "mV"}
